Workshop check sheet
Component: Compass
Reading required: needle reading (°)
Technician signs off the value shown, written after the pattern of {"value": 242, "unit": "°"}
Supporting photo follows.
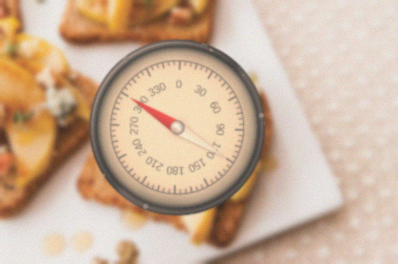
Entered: {"value": 300, "unit": "°"}
